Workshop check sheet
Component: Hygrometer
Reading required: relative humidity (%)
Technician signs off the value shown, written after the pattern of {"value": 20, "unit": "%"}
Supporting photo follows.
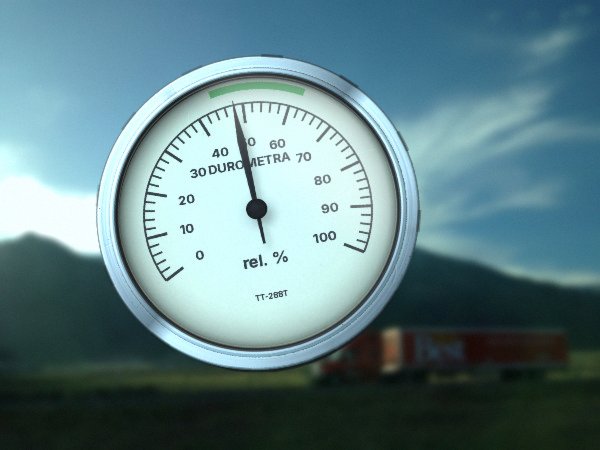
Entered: {"value": 48, "unit": "%"}
